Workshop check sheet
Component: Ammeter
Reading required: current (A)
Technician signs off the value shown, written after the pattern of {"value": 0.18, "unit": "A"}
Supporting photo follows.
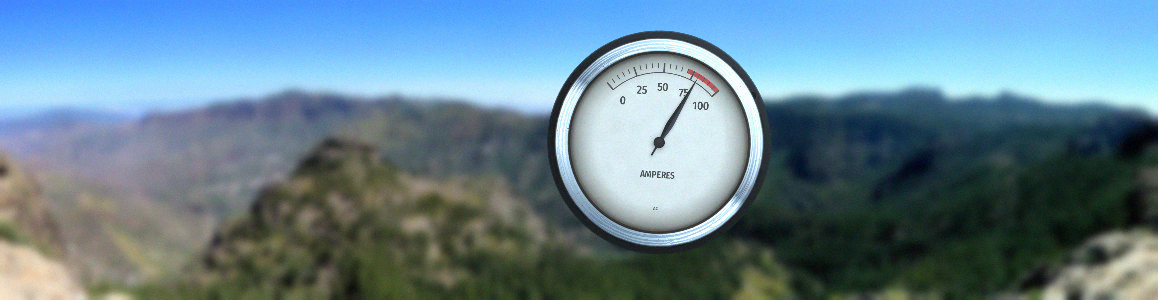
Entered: {"value": 80, "unit": "A"}
